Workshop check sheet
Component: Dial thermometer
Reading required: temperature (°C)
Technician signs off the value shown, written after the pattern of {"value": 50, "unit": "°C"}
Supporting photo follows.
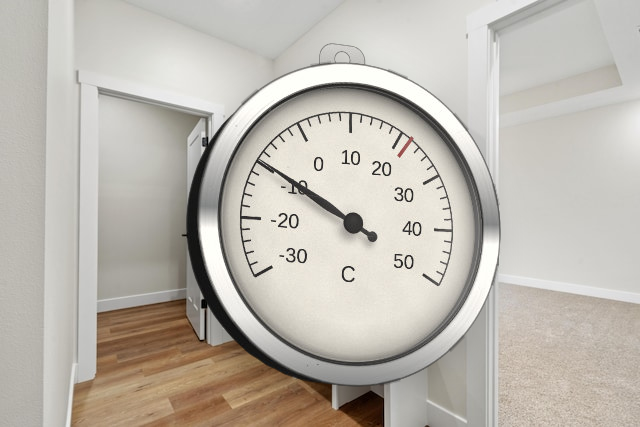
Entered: {"value": -10, "unit": "°C"}
